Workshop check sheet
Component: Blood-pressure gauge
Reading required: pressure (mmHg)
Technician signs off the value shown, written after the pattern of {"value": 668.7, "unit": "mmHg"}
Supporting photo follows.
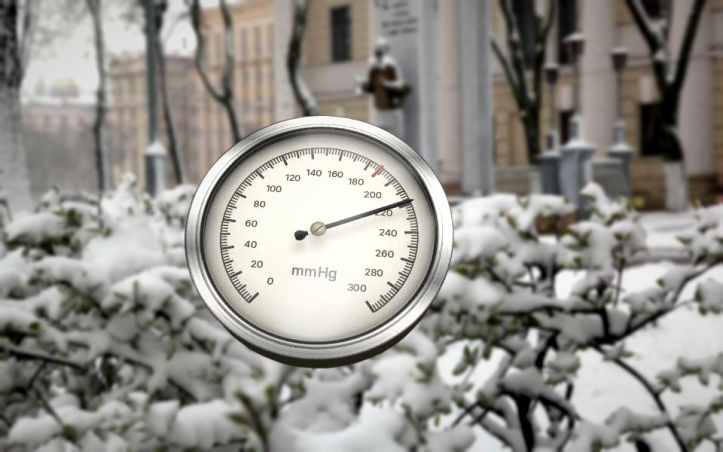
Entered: {"value": 220, "unit": "mmHg"}
